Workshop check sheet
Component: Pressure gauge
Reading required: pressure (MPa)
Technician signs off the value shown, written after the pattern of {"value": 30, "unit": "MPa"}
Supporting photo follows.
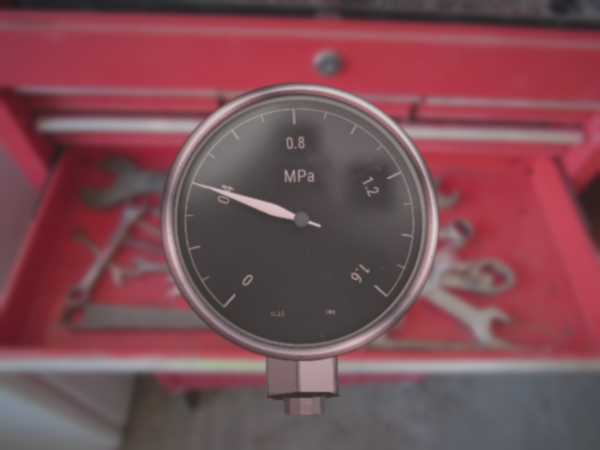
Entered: {"value": 0.4, "unit": "MPa"}
